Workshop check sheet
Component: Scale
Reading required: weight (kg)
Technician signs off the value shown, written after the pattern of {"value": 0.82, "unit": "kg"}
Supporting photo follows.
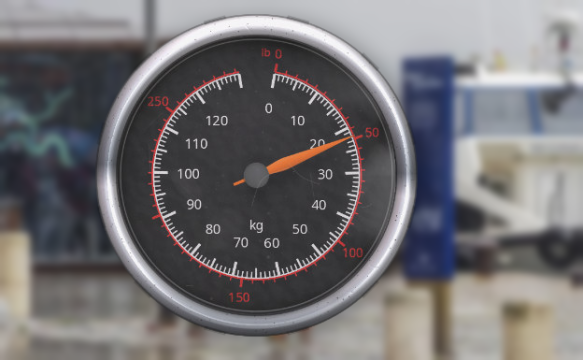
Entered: {"value": 22, "unit": "kg"}
